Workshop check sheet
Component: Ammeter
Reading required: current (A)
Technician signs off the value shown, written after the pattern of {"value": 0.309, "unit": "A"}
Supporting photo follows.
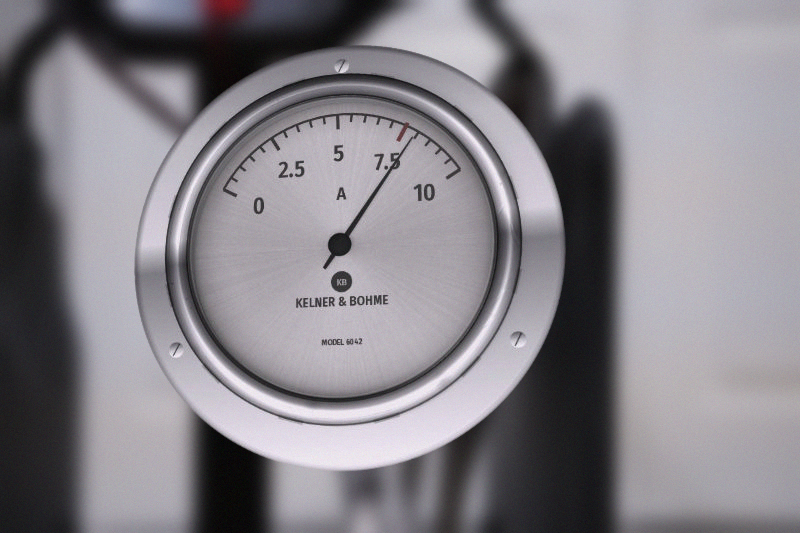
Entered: {"value": 8, "unit": "A"}
